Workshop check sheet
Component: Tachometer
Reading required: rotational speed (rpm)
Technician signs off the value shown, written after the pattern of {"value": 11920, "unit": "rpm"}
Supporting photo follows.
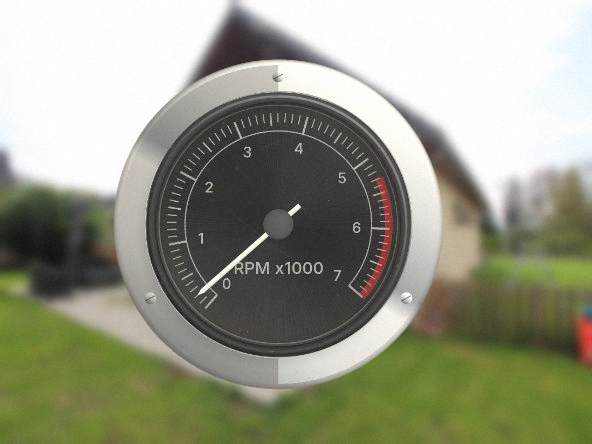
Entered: {"value": 200, "unit": "rpm"}
